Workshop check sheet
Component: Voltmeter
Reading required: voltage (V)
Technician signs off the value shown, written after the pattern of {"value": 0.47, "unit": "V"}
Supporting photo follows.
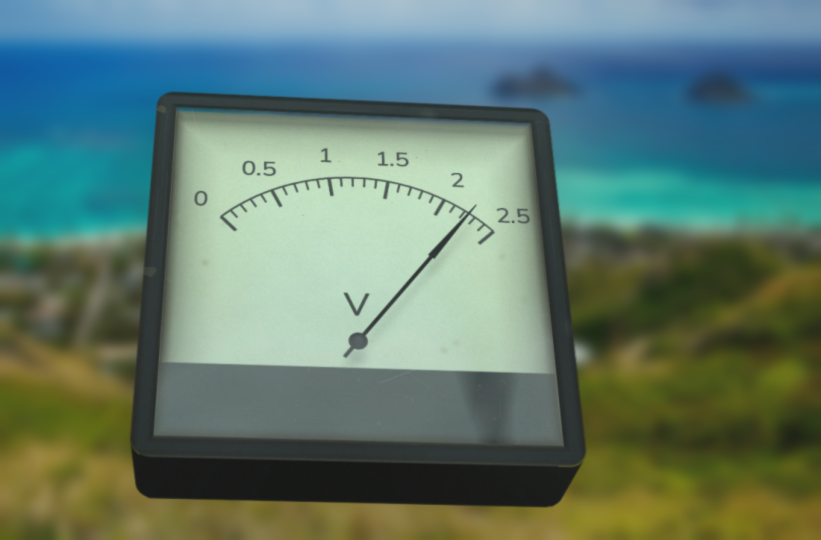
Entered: {"value": 2.25, "unit": "V"}
